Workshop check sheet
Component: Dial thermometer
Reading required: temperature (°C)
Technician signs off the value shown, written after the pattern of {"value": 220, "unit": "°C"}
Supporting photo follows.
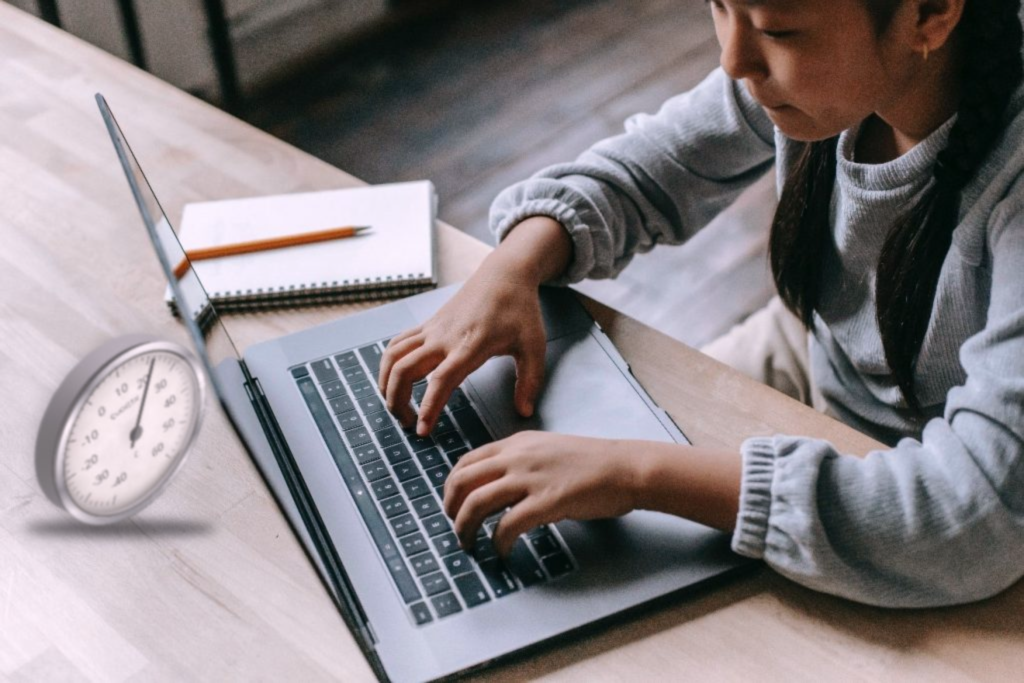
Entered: {"value": 20, "unit": "°C"}
